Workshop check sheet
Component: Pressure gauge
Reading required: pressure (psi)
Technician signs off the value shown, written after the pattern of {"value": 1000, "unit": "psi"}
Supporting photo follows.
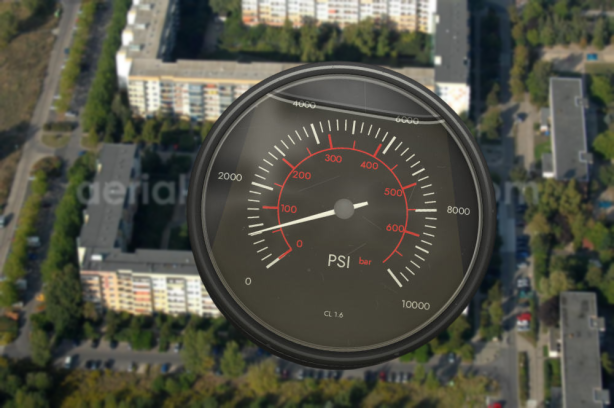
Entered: {"value": 800, "unit": "psi"}
